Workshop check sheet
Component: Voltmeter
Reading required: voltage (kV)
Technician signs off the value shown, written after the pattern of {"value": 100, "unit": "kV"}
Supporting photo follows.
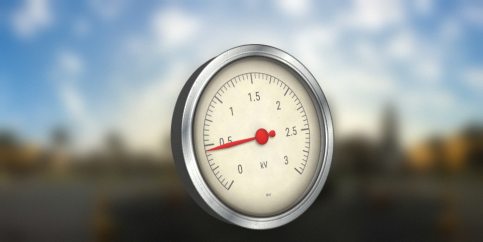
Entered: {"value": 0.45, "unit": "kV"}
